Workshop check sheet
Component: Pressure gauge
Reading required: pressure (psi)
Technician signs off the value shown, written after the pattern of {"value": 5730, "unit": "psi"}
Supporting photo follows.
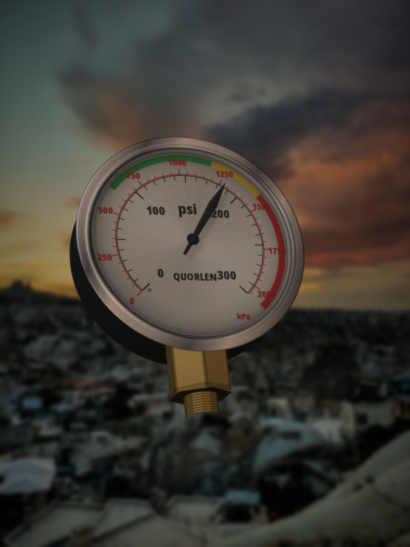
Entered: {"value": 185, "unit": "psi"}
